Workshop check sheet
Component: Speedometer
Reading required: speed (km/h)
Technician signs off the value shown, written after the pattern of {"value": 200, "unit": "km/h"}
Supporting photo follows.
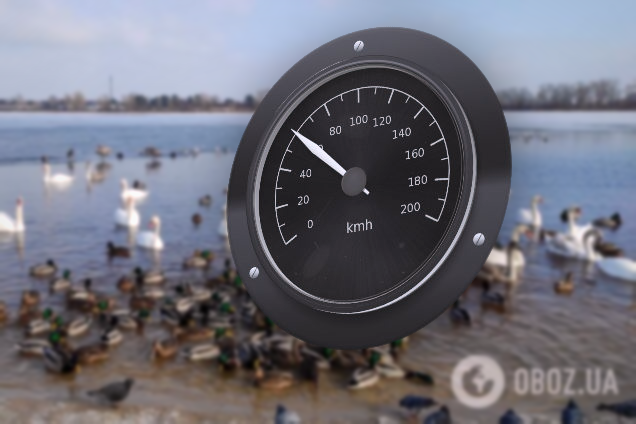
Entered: {"value": 60, "unit": "km/h"}
